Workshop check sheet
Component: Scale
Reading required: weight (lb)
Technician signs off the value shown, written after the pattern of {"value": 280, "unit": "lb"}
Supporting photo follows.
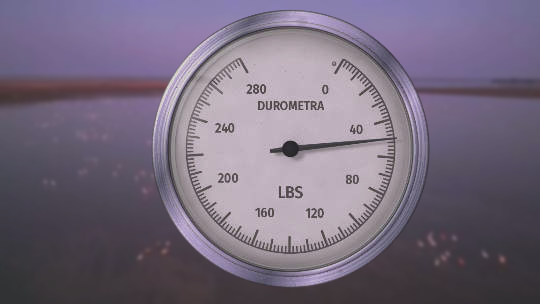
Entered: {"value": 50, "unit": "lb"}
